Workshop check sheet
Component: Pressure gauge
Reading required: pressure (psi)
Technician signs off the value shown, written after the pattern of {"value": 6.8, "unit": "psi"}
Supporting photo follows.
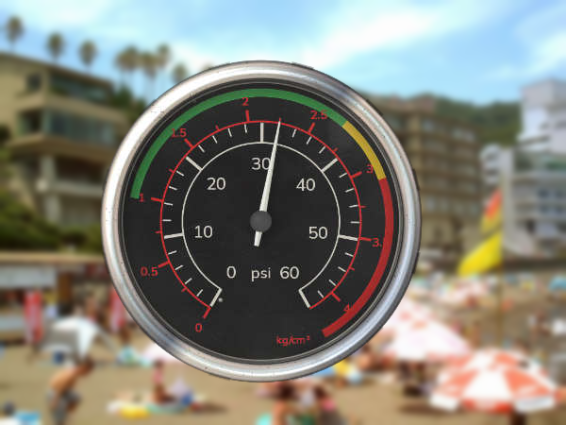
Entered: {"value": 32, "unit": "psi"}
